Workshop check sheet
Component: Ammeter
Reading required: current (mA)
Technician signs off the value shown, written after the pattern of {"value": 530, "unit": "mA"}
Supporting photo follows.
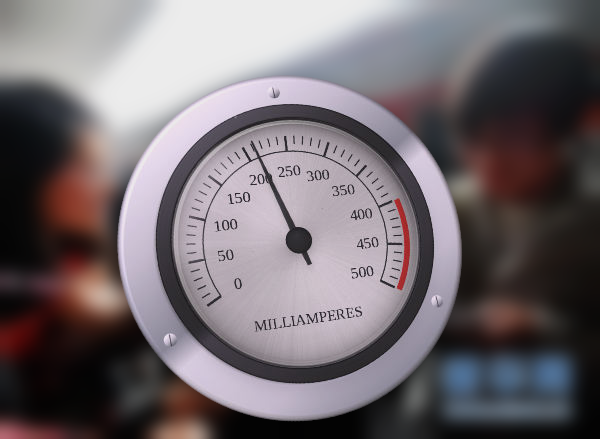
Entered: {"value": 210, "unit": "mA"}
